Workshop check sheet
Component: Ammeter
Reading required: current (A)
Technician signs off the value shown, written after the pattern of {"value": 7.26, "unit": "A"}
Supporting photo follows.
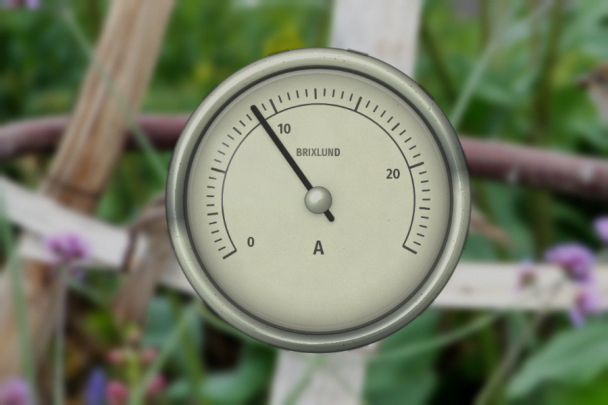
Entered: {"value": 9, "unit": "A"}
